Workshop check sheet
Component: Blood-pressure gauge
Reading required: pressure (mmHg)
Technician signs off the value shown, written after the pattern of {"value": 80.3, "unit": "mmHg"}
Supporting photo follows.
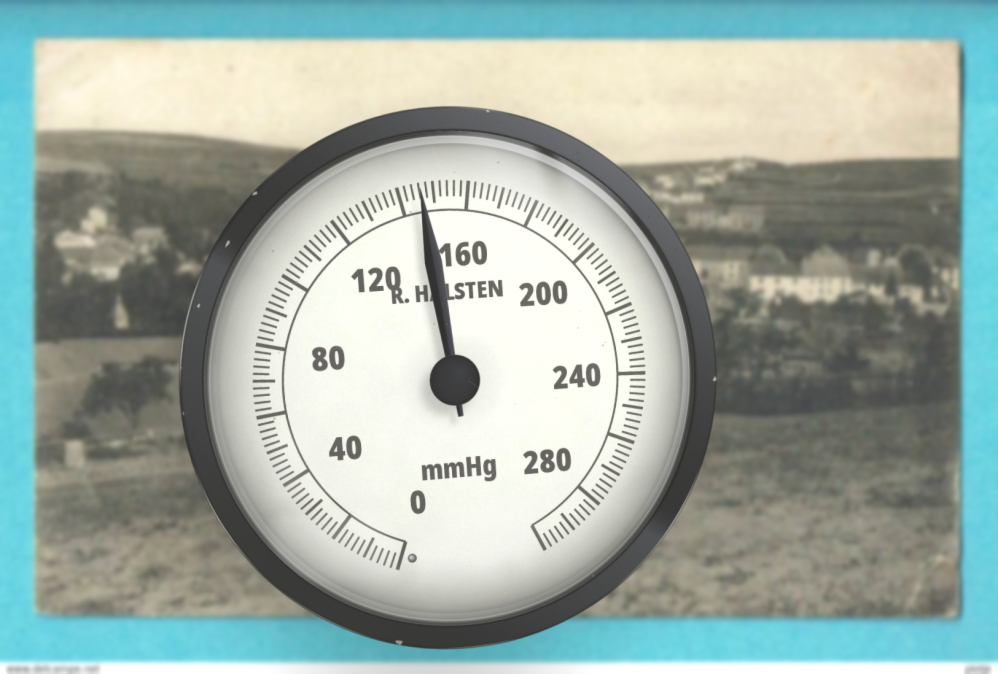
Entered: {"value": 146, "unit": "mmHg"}
